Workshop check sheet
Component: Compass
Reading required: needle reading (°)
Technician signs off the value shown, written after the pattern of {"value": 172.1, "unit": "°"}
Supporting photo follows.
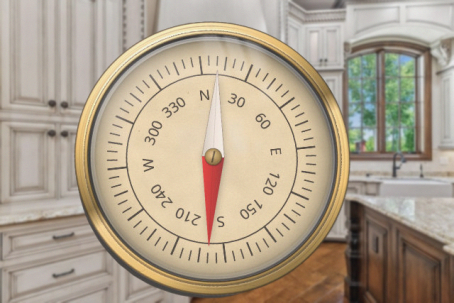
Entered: {"value": 190, "unit": "°"}
